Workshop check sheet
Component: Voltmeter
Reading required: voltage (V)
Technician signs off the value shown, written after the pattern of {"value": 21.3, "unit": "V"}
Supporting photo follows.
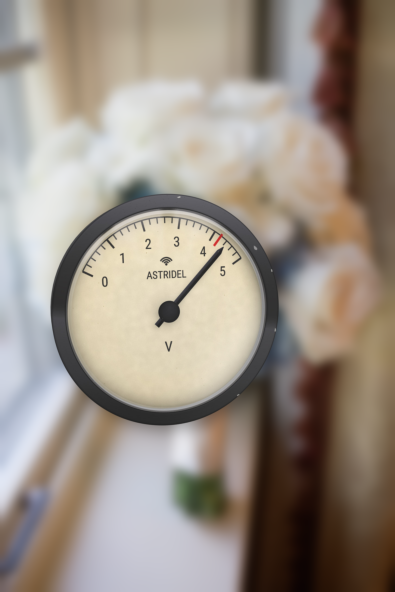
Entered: {"value": 4.4, "unit": "V"}
